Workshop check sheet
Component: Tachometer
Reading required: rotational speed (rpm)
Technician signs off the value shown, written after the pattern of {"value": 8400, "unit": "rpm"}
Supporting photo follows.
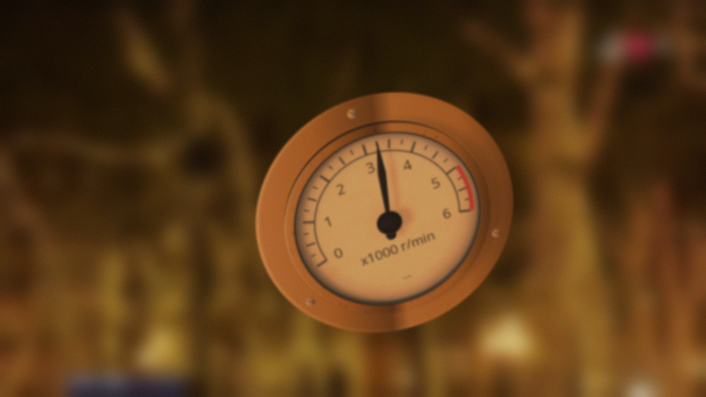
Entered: {"value": 3250, "unit": "rpm"}
